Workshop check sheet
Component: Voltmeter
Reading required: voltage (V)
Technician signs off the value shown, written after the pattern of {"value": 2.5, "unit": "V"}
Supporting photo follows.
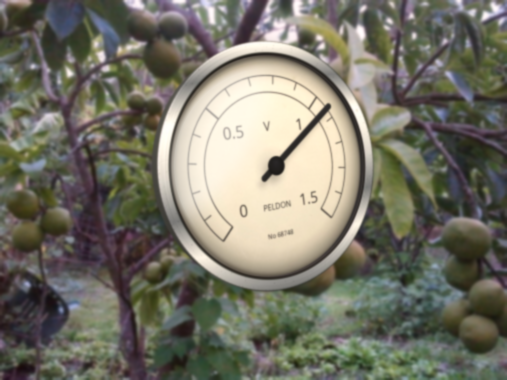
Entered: {"value": 1.05, "unit": "V"}
